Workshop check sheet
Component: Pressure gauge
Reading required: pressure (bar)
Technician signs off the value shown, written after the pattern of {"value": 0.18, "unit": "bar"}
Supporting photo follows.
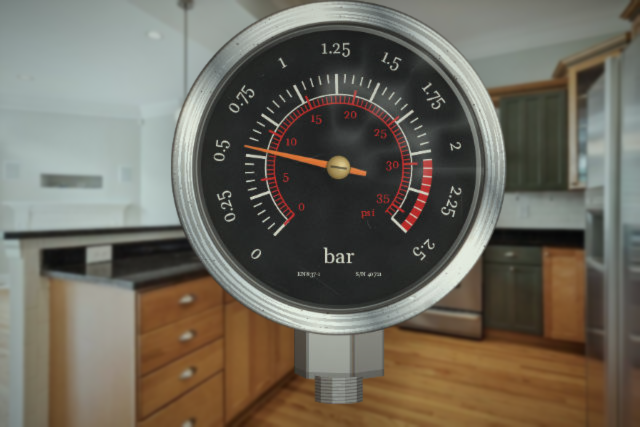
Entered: {"value": 0.55, "unit": "bar"}
